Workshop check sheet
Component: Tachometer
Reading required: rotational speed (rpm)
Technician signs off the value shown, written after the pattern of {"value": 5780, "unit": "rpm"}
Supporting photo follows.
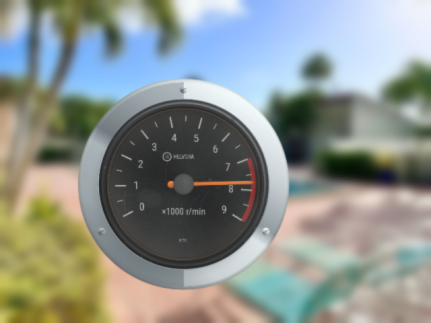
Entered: {"value": 7750, "unit": "rpm"}
